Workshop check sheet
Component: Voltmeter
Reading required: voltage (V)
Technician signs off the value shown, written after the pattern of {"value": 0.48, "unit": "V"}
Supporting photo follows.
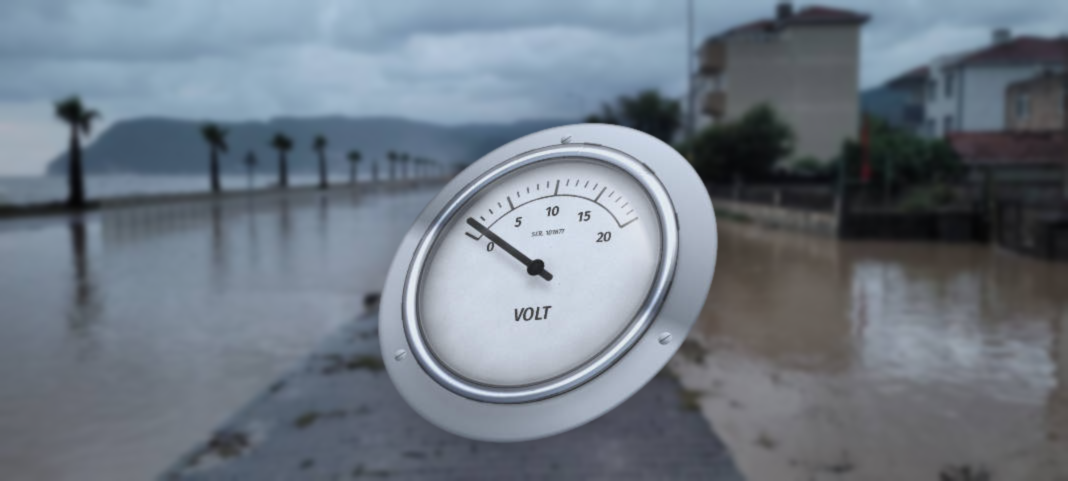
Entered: {"value": 1, "unit": "V"}
